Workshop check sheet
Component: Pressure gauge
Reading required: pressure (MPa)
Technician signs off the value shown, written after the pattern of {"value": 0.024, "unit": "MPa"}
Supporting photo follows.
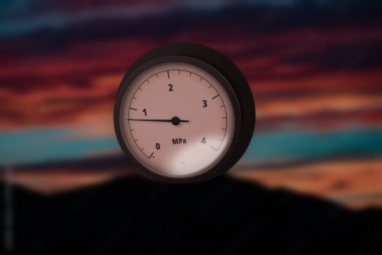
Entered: {"value": 0.8, "unit": "MPa"}
